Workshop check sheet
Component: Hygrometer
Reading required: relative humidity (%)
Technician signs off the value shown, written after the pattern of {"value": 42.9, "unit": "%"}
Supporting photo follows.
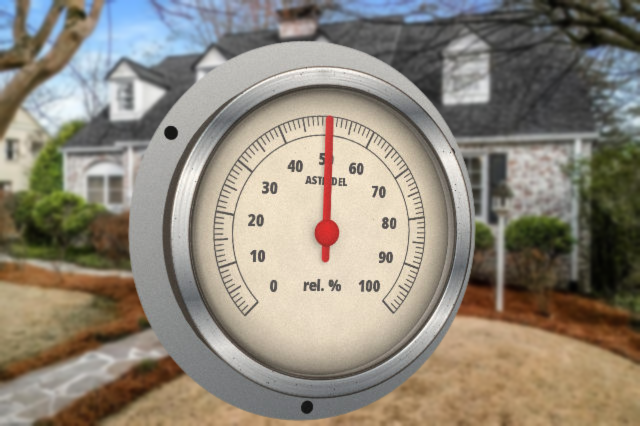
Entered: {"value": 50, "unit": "%"}
